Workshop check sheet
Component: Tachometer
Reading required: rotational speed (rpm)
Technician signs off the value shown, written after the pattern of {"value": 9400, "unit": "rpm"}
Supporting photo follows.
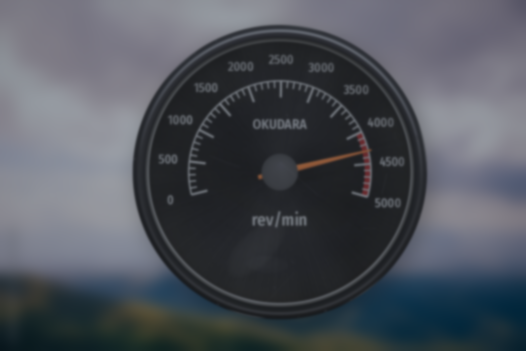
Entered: {"value": 4300, "unit": "rpm"}
